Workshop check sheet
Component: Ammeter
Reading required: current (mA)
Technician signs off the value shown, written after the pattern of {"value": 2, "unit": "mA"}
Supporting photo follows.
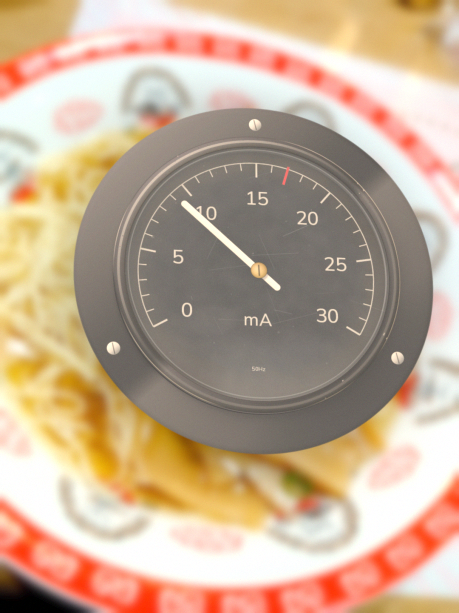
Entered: {"value": 9, "unit": "mA"}
